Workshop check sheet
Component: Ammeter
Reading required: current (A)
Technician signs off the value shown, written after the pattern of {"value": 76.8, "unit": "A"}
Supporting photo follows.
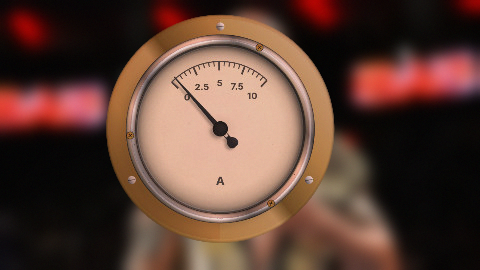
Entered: {"value": 0.5, "unit": "A"}
